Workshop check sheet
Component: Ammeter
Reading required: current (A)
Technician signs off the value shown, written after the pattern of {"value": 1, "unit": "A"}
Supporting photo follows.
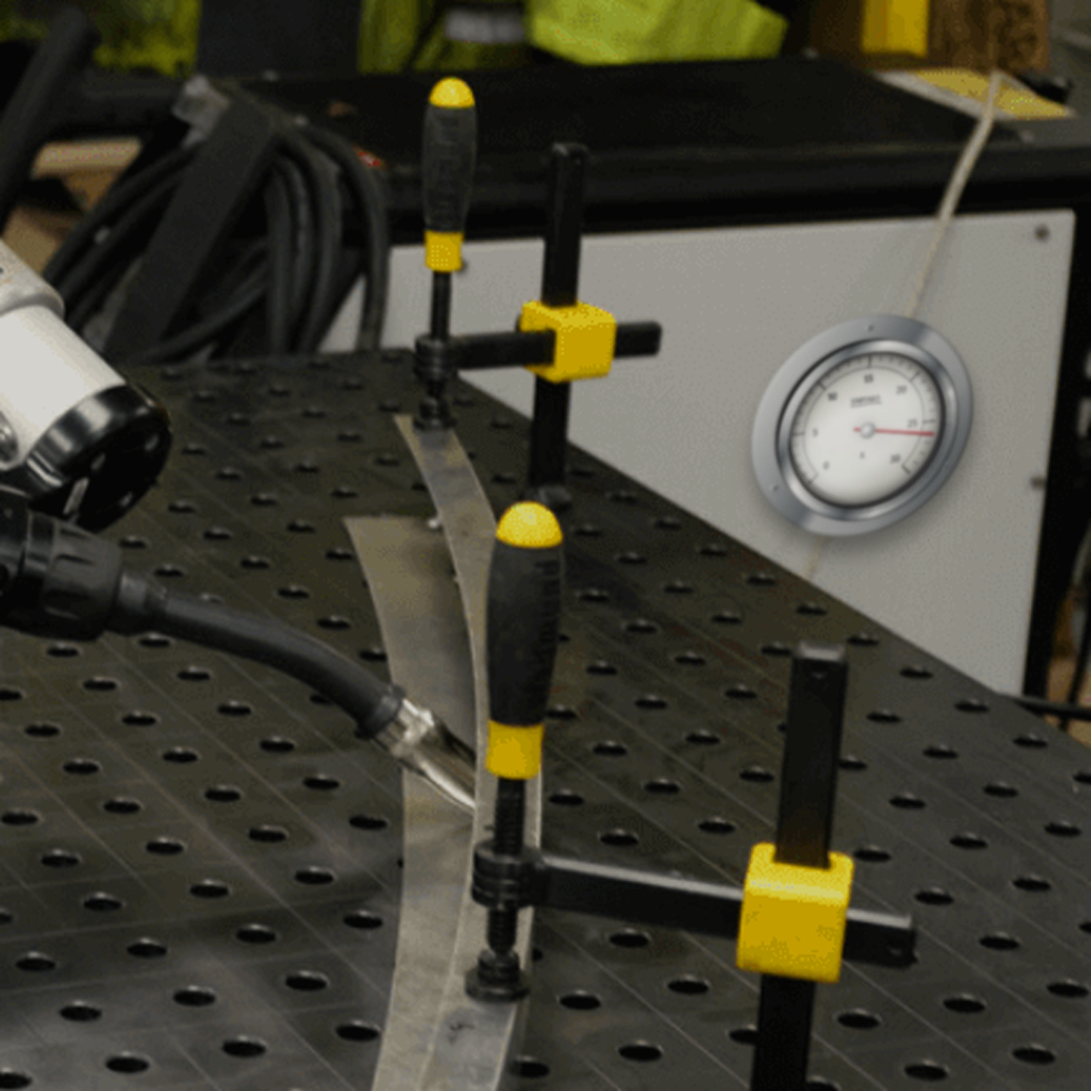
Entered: {"value": 26, "unit": "A"}
